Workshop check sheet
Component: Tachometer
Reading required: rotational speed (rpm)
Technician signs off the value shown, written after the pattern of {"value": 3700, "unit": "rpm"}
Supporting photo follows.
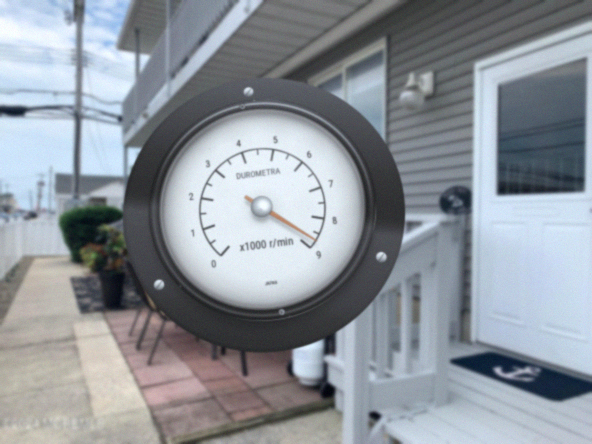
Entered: {"value": 8750, "unit": "rpm"}
